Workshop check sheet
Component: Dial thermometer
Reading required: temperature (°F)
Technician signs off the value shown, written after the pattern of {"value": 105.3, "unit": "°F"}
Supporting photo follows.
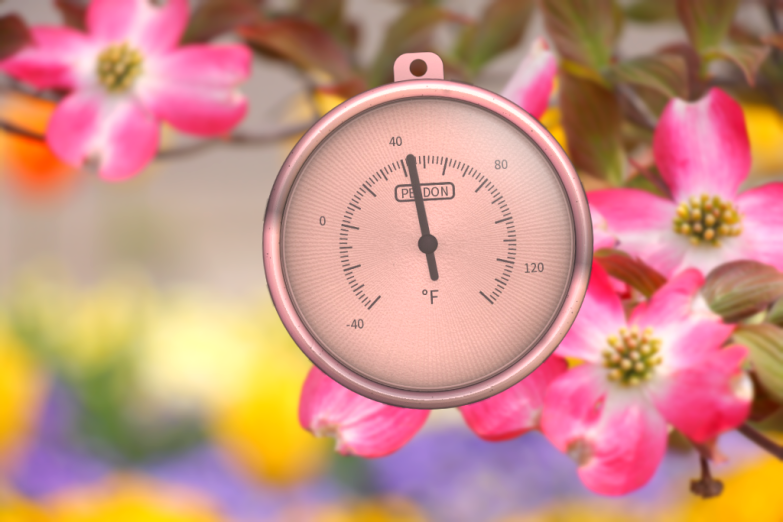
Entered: {"value": 44, "unit": "°F"}
